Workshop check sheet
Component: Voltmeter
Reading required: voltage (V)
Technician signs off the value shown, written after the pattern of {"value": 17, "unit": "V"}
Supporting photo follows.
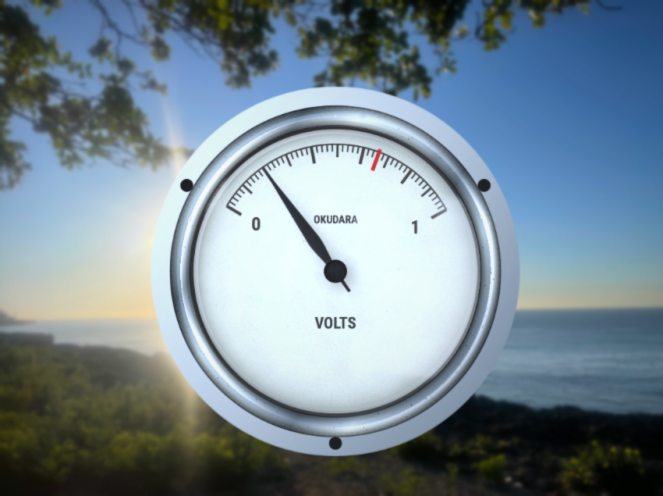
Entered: {"value": 0.2, "unit": "V"}
